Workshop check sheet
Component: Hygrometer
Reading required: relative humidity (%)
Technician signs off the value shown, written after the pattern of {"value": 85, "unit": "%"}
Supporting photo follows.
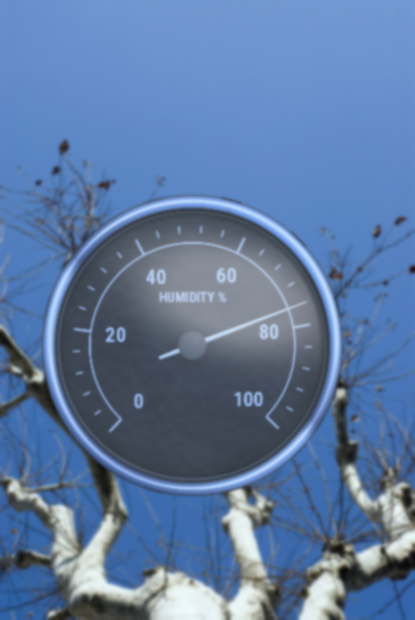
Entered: {"value": 76, "unit": "%"}
